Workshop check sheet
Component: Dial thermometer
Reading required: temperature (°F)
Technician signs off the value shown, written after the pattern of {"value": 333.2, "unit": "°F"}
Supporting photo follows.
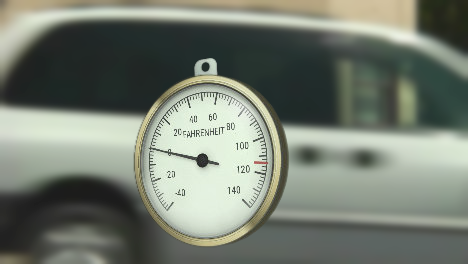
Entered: {"value": 0, "unit": "°F"}
